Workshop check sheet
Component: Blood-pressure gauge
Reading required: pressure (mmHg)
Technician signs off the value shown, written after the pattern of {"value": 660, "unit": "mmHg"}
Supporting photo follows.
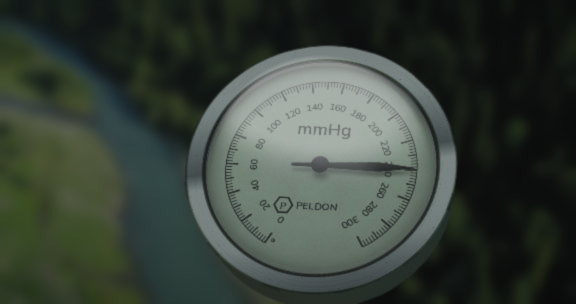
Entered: {"value": 240, "unit": "mmHg"}
